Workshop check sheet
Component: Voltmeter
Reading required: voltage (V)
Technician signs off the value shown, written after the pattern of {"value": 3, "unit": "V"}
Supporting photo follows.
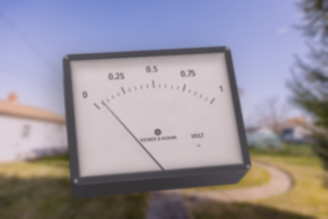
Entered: {"value": 0.05, "unit": "V"}
